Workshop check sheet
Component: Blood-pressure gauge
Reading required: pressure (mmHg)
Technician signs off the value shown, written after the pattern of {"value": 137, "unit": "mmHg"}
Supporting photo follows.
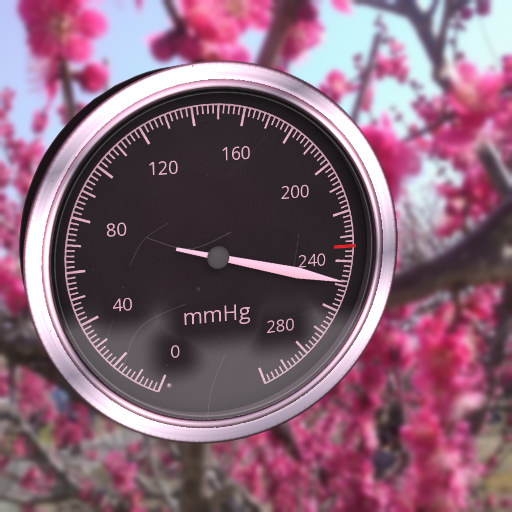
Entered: {"value": 248, "unit": "mmHg"}
